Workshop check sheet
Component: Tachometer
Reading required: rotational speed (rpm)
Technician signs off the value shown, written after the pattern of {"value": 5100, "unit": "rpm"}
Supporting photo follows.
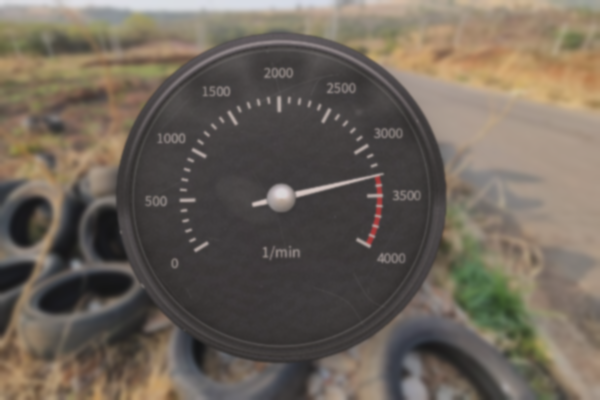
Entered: {"value": 3300, "unit": "rpm"}
